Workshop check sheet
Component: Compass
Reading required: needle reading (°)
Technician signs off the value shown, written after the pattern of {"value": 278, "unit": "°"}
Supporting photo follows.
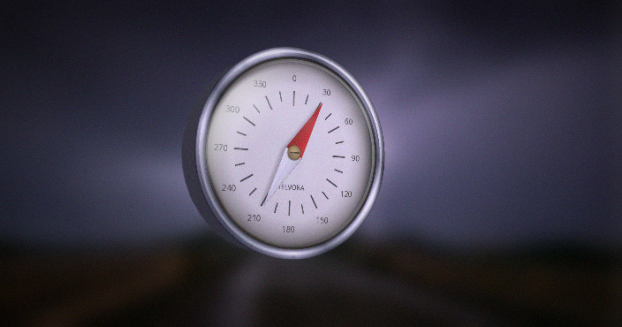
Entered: {"value": 30, "unit": "°"}
